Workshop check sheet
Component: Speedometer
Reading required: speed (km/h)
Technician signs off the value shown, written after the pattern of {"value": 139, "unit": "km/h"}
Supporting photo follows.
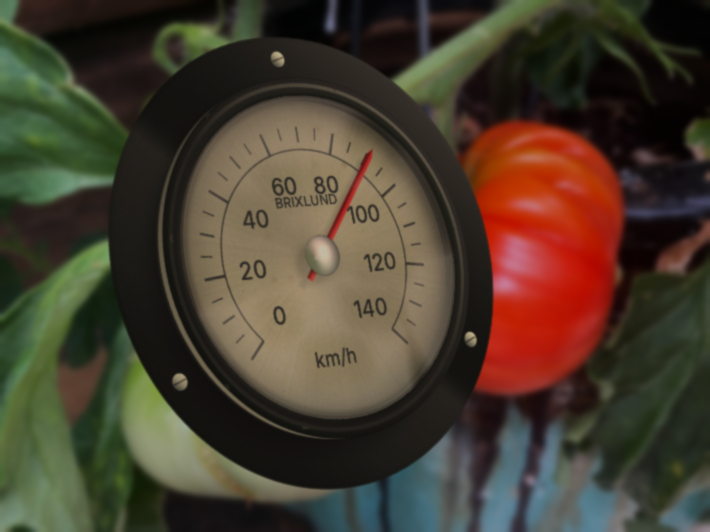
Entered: {"value": 90, "unit": "km/h"}
